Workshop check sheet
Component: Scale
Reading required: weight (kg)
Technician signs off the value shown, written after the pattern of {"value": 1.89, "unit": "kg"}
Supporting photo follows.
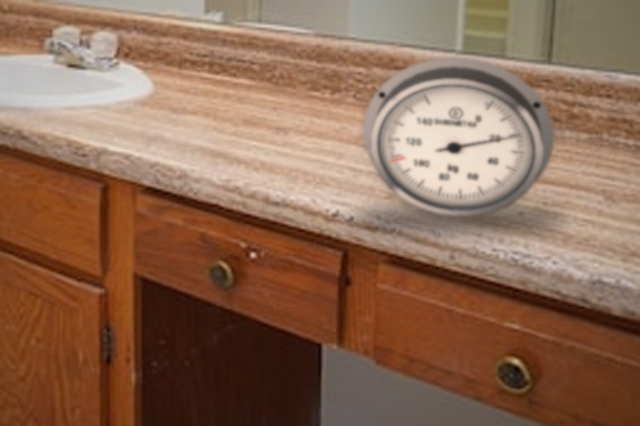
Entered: {"value": 20, "unit": "kg"}
